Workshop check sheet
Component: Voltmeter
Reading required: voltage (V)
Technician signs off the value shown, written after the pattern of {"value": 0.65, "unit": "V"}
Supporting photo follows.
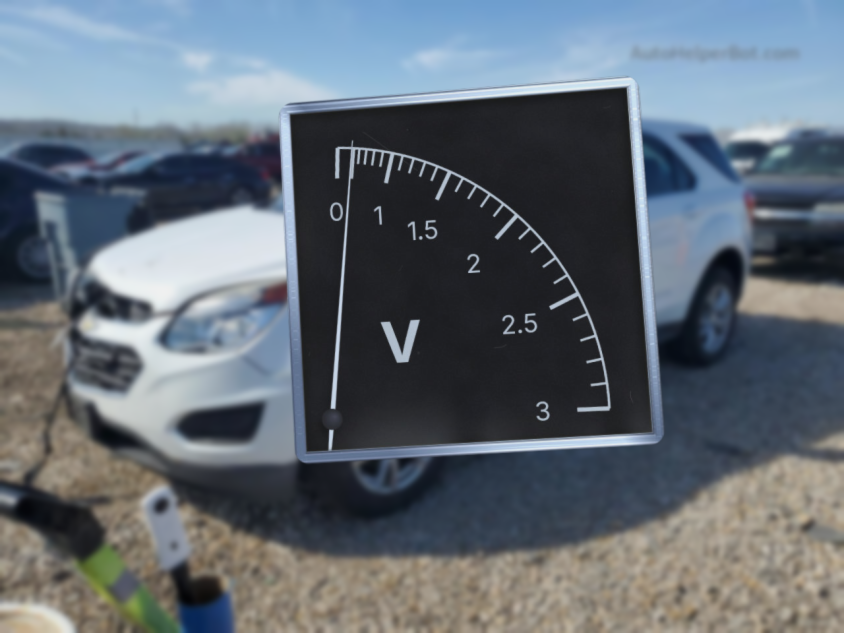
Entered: {"value": 0.5, "unit": "V"}
